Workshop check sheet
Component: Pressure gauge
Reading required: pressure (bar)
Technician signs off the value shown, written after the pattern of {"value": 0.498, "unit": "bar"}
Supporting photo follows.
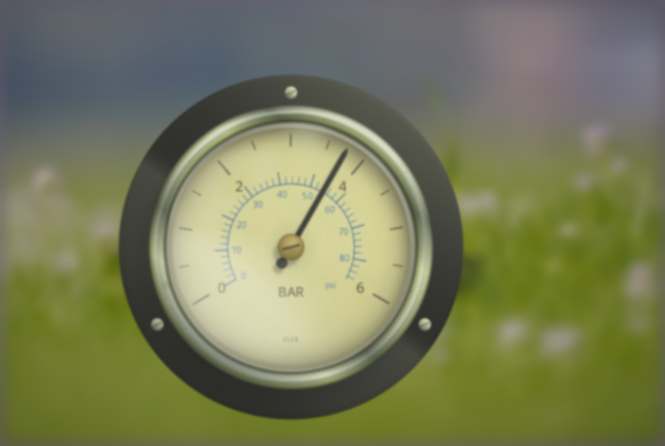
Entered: {"value": 3.75, "unit": "bar"}
